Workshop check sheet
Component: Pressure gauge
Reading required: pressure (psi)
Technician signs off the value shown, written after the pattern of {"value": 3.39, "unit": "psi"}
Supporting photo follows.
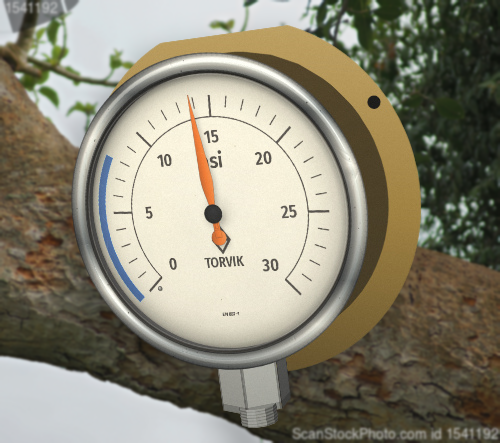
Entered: {"value": 14, "unit": "psi"}
